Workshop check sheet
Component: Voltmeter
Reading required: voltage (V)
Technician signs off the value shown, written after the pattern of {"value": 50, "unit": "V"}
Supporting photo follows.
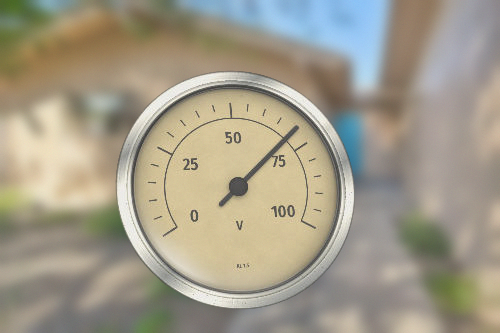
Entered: {"value": 70, "unit": "V"}
